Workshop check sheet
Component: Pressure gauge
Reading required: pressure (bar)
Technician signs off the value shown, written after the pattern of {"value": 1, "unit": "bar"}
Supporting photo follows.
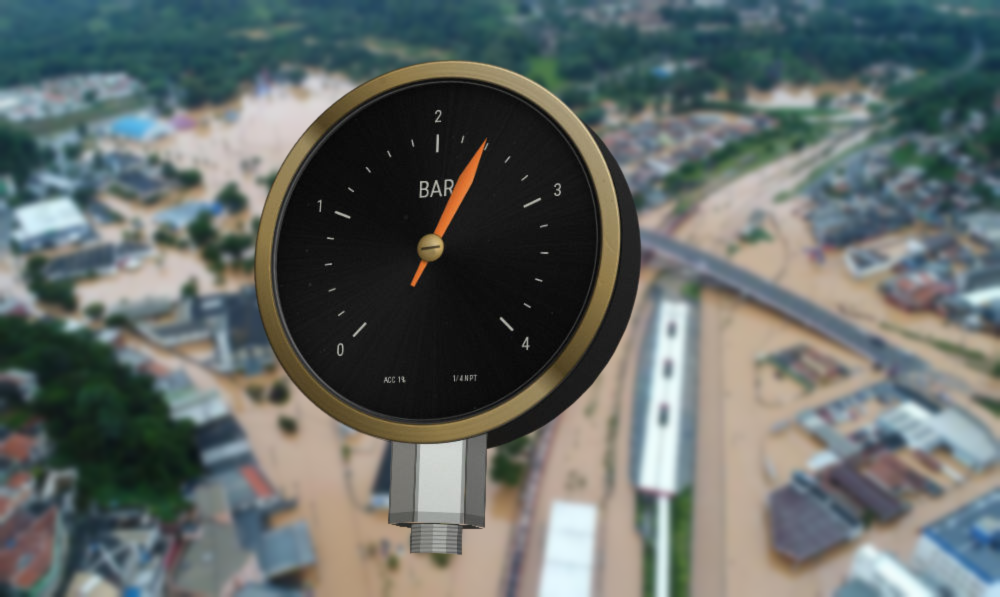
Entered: {"value": 2.4, "unit": "bar"}
